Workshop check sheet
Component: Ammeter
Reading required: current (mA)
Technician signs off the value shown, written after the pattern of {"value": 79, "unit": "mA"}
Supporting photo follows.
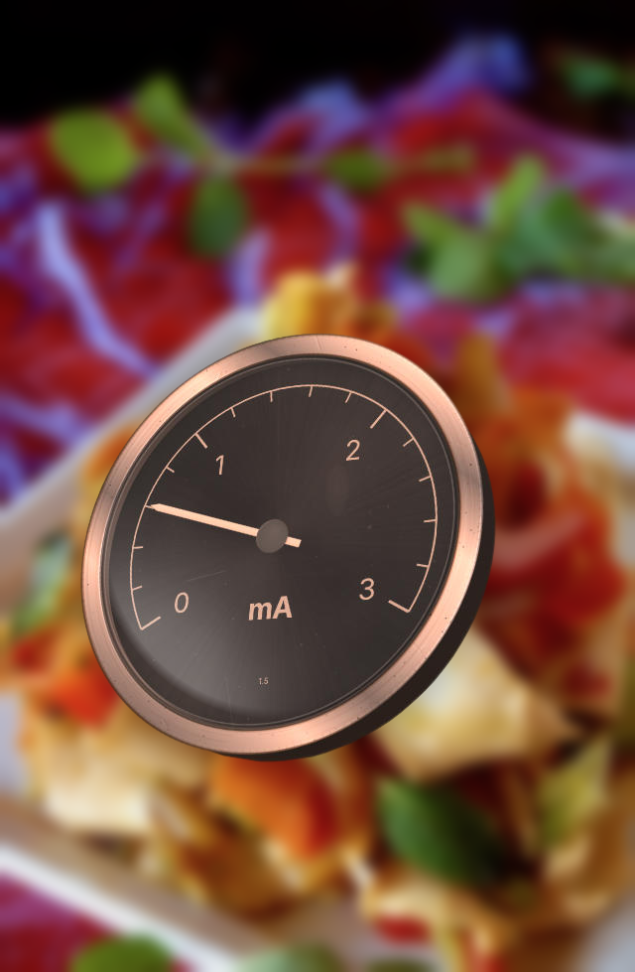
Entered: {"value": 0.6, "unit": "mA"}
